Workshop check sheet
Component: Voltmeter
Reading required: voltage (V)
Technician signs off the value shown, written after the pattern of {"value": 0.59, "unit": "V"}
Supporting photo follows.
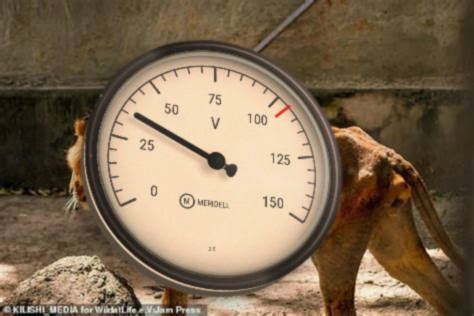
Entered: {"value": 35, "unit": "V"}
